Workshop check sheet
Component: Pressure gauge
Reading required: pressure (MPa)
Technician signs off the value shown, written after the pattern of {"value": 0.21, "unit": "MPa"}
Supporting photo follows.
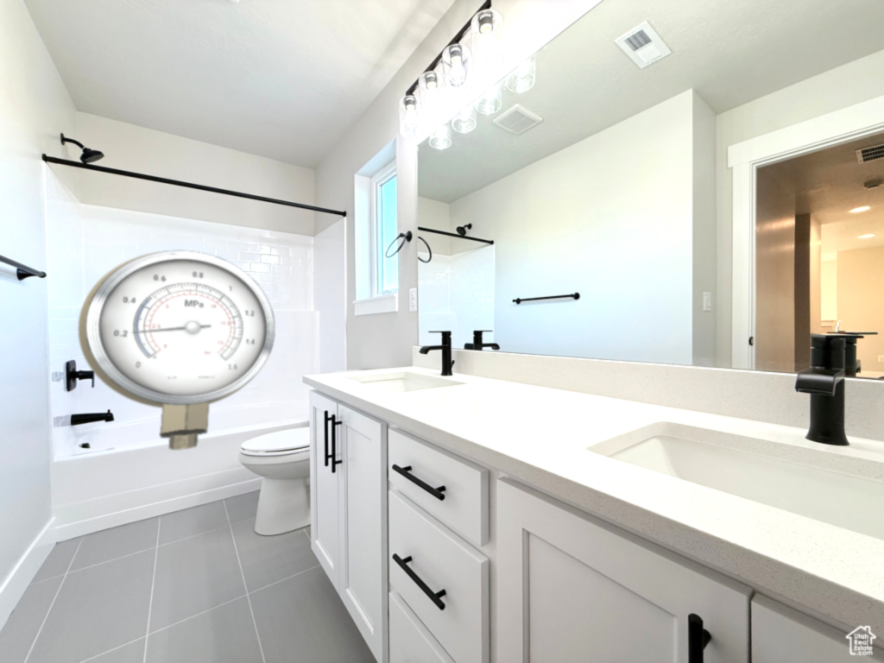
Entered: {"value": 0.2, "unit": "MPa"}
